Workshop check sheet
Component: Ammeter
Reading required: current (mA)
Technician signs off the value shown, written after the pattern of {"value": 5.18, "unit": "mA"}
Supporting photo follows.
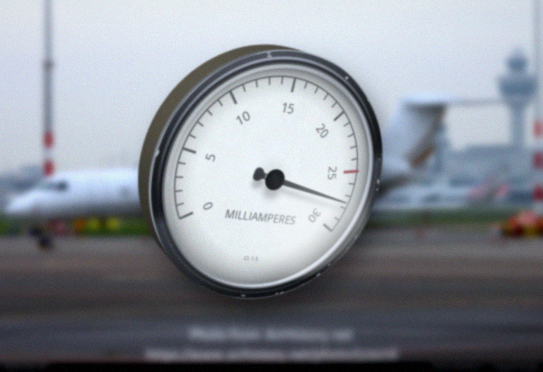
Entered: {"value": 27.5, "unit": "mA"}
